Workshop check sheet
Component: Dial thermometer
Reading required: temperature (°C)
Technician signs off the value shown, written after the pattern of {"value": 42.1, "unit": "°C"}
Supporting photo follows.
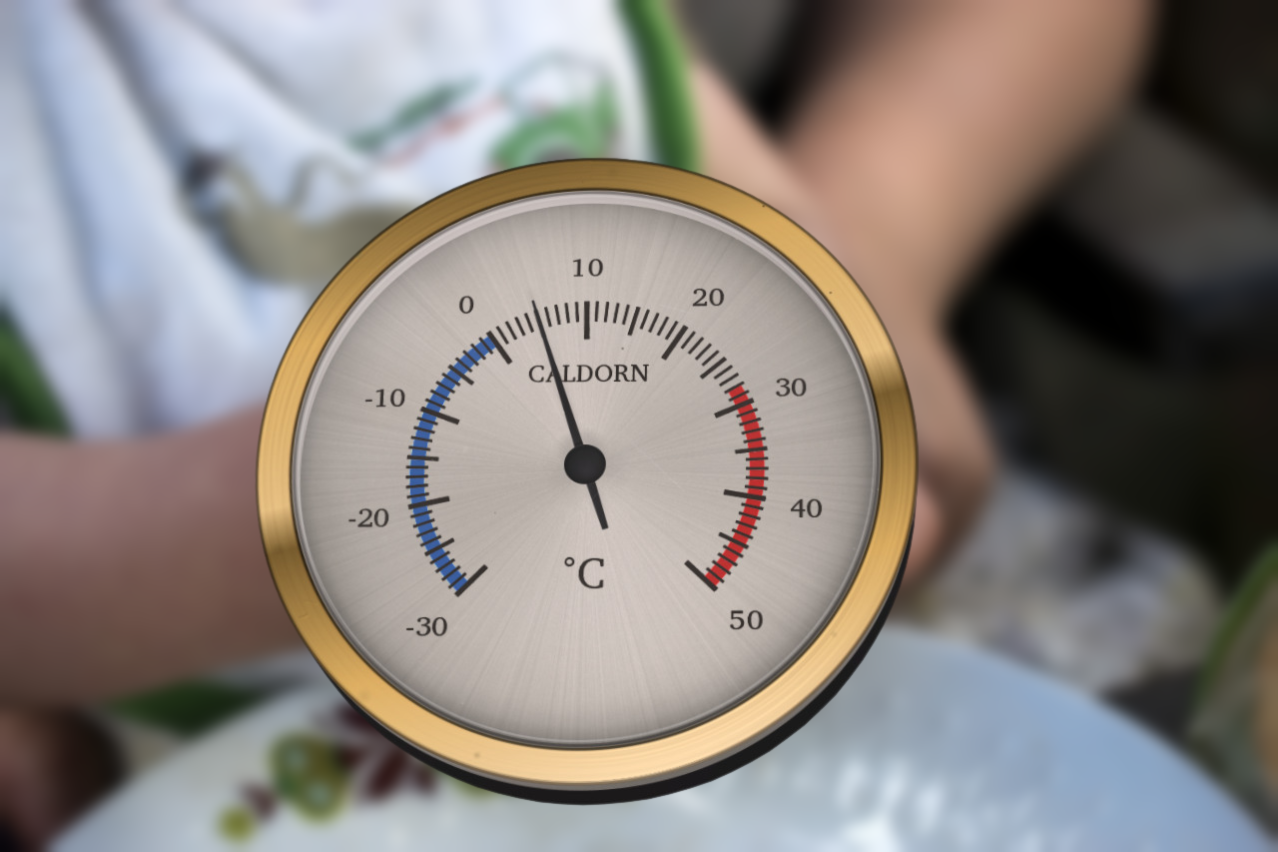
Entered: {"value": 5, "unit": "°C"}
